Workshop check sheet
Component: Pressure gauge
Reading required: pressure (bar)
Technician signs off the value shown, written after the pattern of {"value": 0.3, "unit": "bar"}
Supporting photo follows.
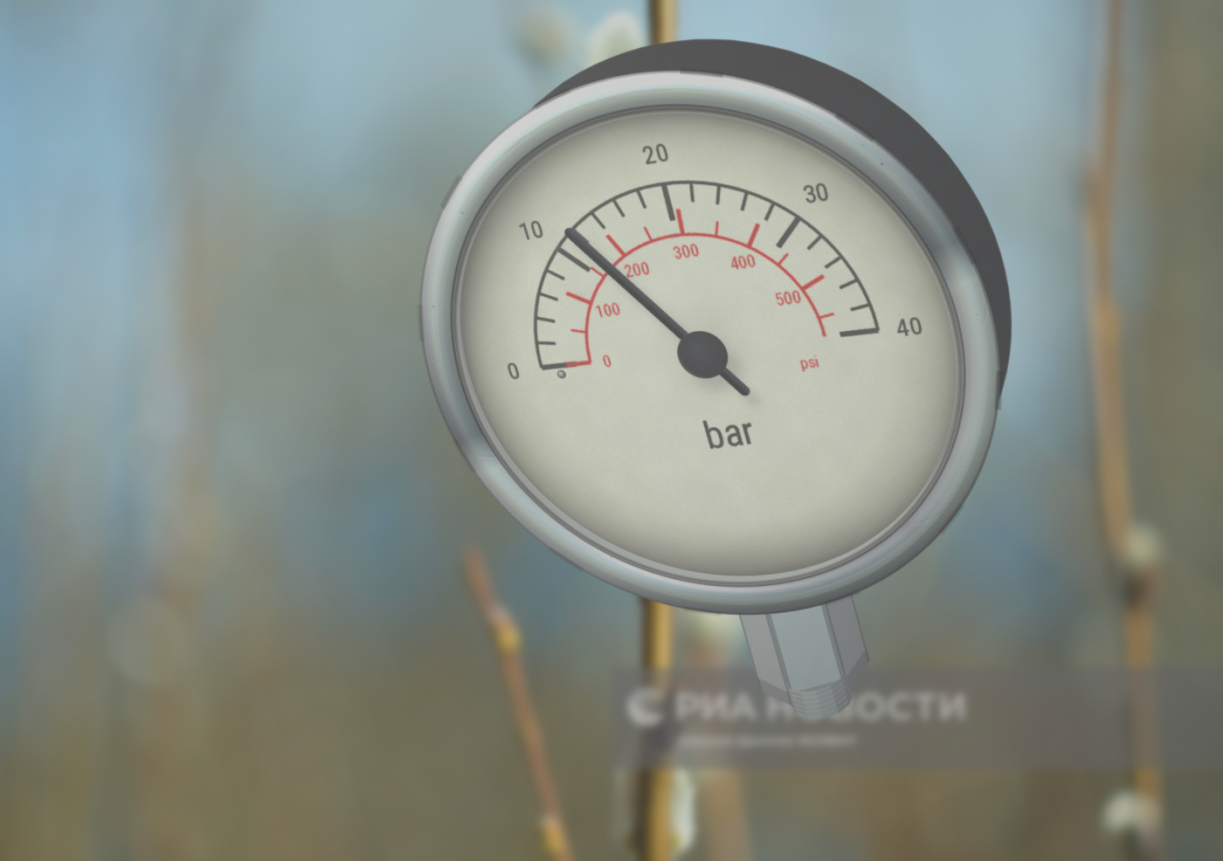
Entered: {"value": 12, "unit": "bar"}
